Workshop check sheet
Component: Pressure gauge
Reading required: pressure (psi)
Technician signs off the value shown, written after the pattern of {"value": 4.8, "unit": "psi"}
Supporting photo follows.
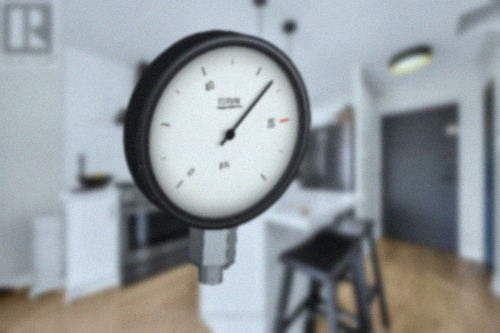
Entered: {"value": 65, "unit": "psi"}
